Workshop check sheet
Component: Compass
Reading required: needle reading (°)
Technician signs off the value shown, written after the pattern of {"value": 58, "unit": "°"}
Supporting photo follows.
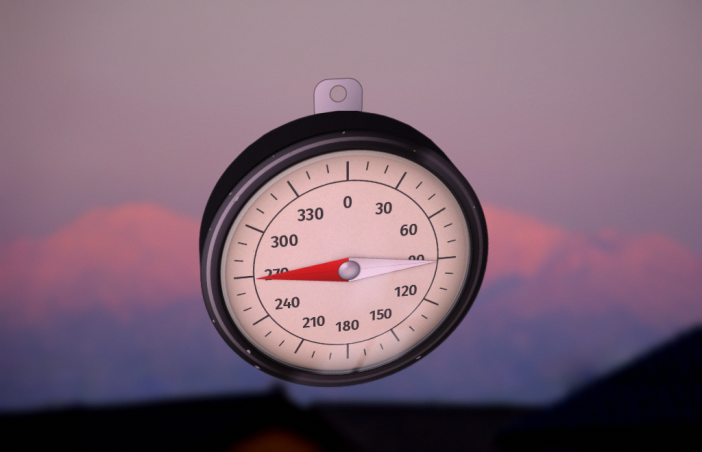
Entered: {"value": 270, "unit": "°"}
